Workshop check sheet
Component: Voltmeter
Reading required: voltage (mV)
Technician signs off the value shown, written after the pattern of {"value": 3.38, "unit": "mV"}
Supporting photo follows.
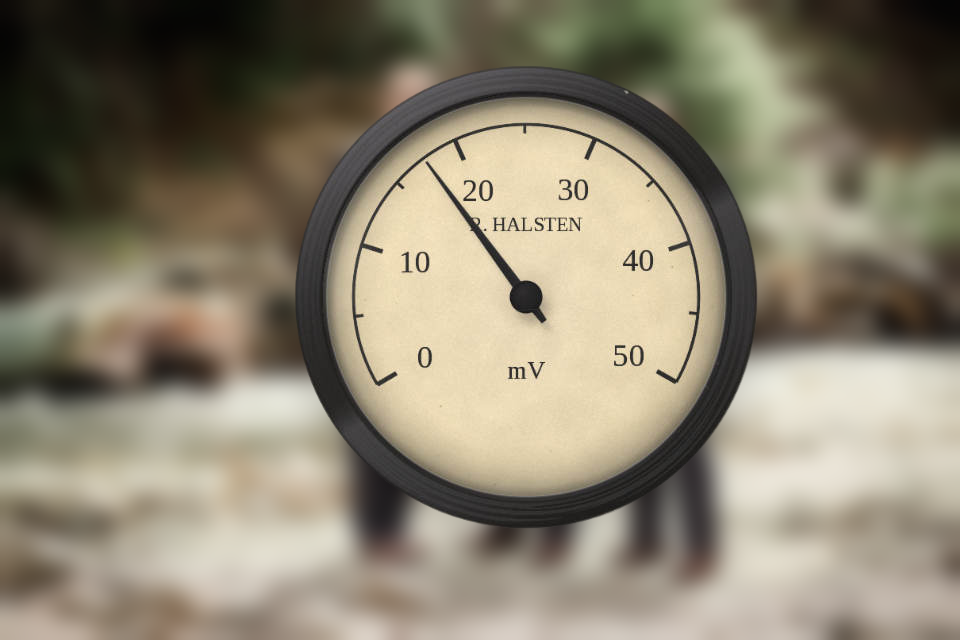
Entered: {"value": 17.5, "unit": "mV"}
